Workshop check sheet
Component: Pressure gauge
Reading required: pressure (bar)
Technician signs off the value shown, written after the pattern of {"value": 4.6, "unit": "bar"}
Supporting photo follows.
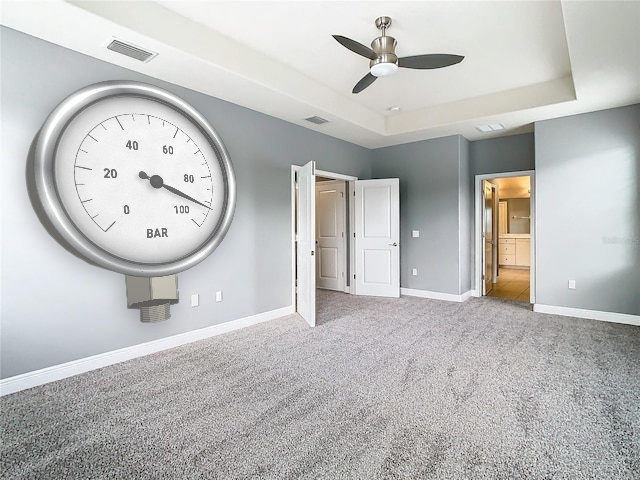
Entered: {"value": 92.5, "unit": "bar"}
